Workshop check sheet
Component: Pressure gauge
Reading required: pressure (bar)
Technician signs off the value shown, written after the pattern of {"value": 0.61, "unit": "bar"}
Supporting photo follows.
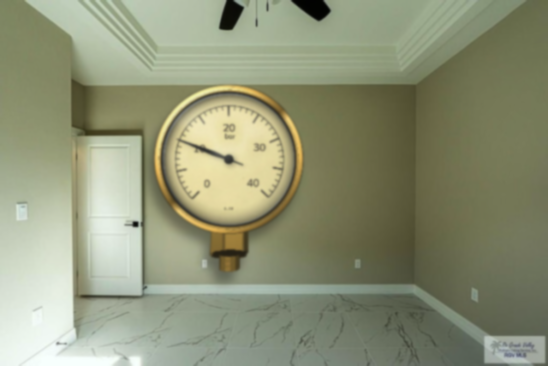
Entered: {"value": 10, "unit": "bar"}
